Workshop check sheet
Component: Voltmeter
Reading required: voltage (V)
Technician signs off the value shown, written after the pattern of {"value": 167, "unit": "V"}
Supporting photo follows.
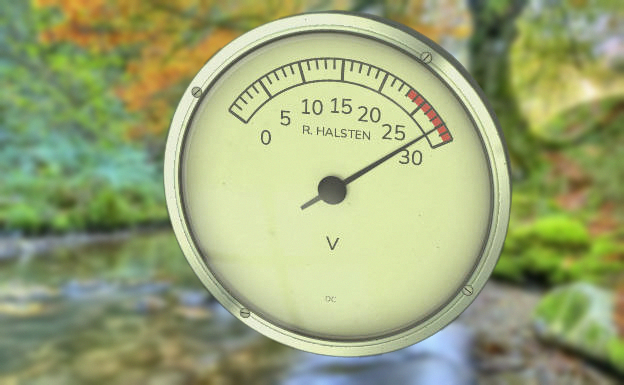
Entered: {"value": 28, "unit": "V"}
